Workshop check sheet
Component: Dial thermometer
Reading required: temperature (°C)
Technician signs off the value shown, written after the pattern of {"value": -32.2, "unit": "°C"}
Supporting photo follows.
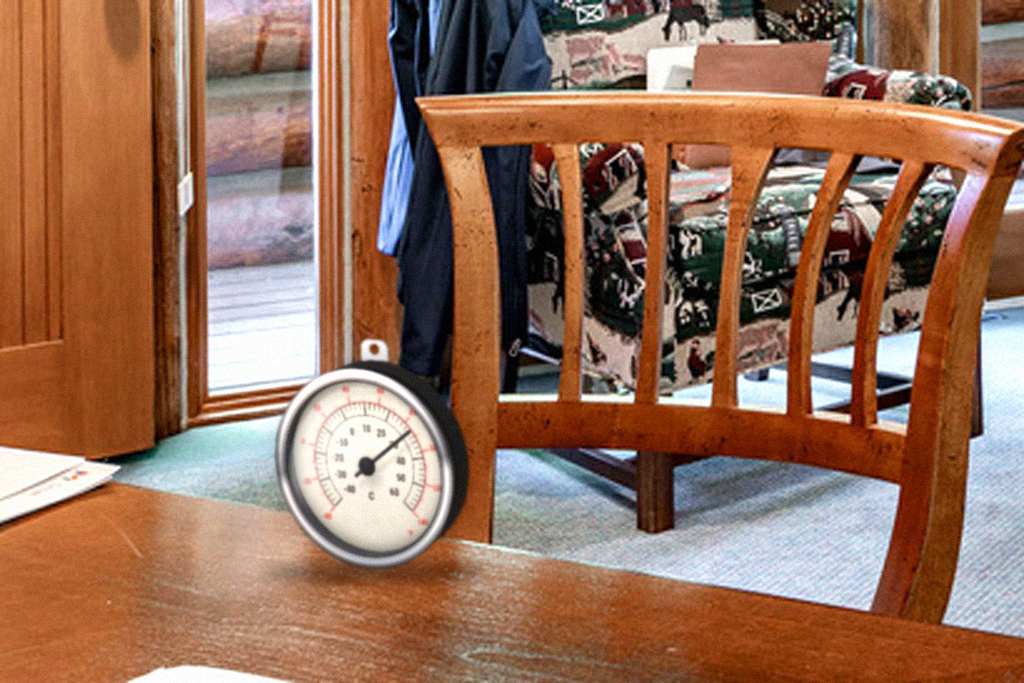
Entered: {"value": 30, "unit": "°C"}
